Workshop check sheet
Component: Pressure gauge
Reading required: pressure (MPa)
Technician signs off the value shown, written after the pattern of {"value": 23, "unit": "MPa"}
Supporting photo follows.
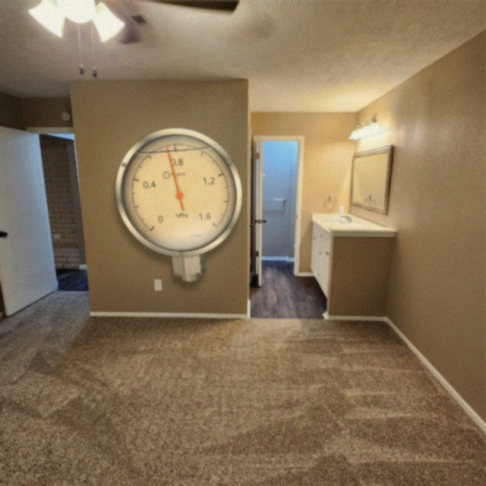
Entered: {"value": 0.75, "unit": "MPa"}
